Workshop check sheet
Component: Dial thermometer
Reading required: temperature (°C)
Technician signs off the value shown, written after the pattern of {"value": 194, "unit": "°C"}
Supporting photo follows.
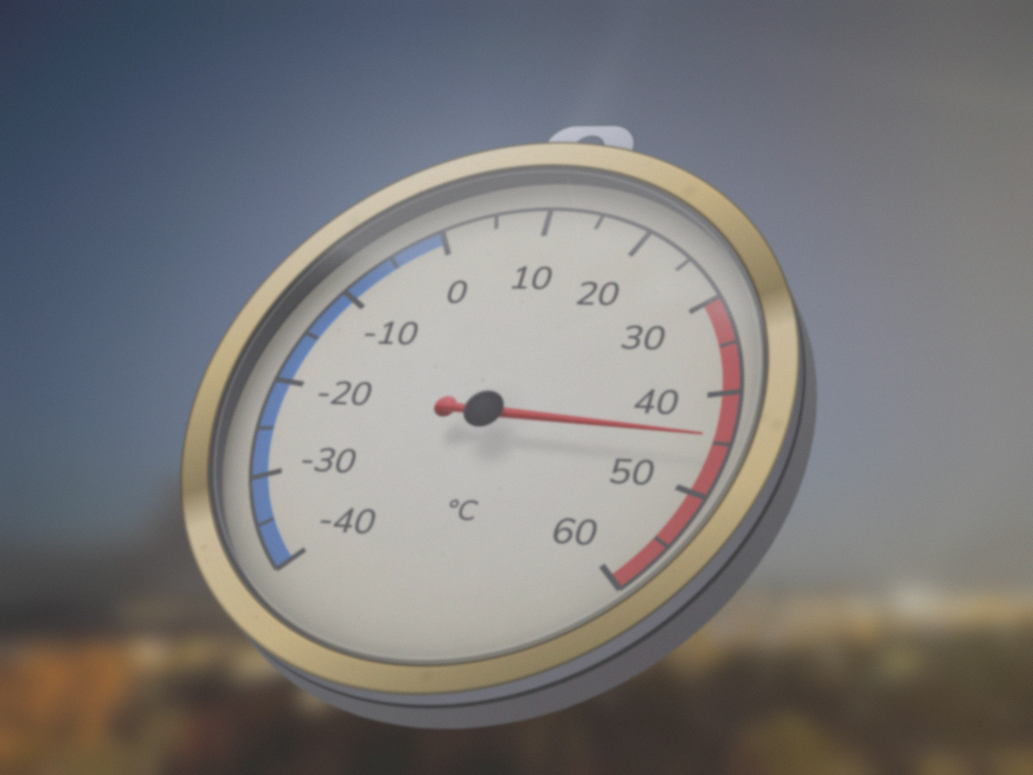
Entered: {"value": 45, "unit": "°C"}
